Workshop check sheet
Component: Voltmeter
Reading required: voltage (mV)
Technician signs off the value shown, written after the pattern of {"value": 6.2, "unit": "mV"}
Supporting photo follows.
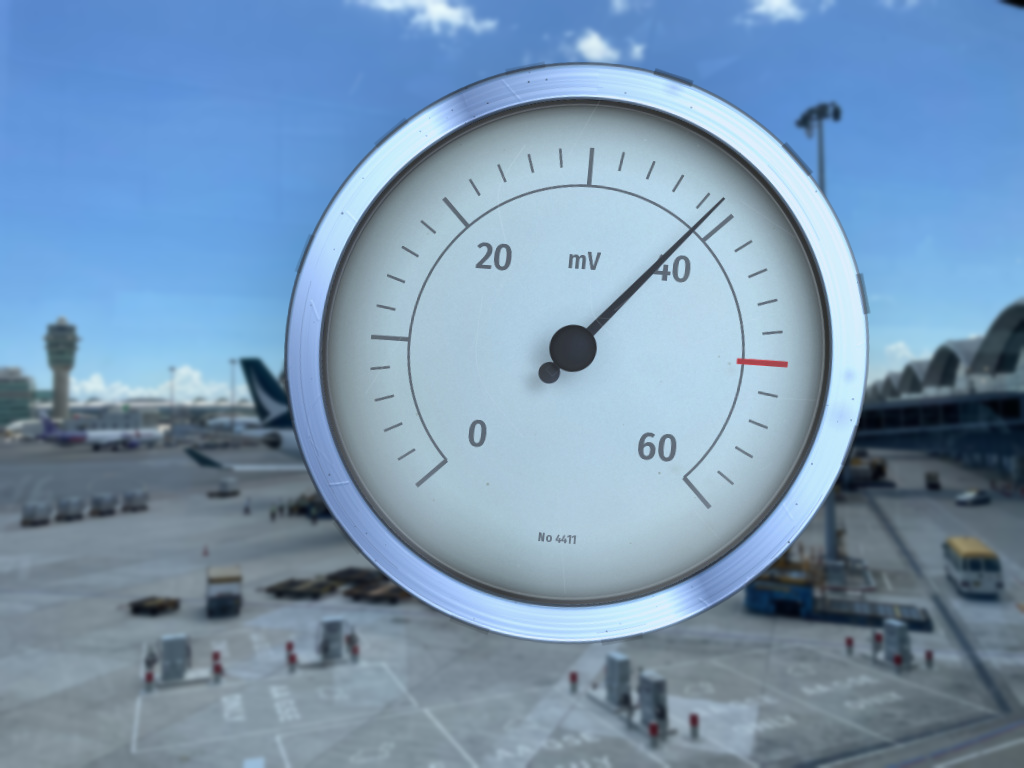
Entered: {"value": 39, "unit": "mV"}
